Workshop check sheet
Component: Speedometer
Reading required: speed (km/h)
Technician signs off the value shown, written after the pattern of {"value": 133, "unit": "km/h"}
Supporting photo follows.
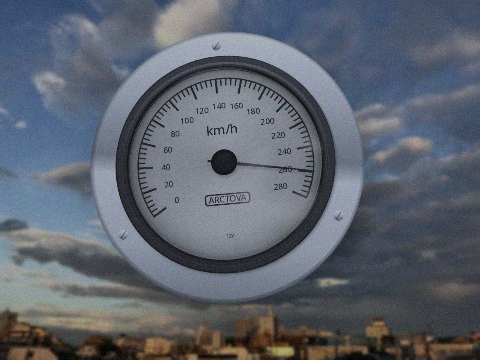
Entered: {"value": 260, "unit": "km/h"}
